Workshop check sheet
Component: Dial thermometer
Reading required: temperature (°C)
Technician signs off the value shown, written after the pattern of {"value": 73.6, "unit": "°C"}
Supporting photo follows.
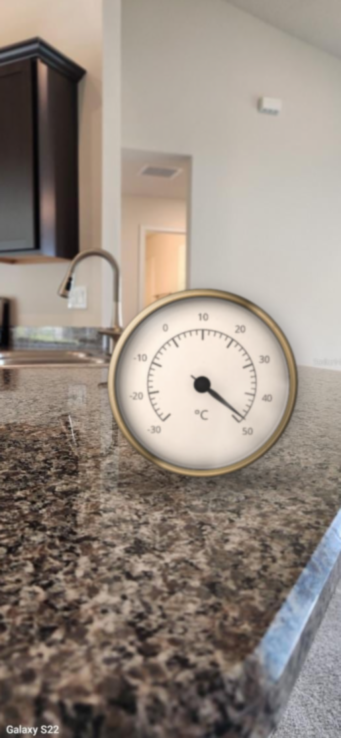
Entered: {"value": 48, "unit": "°C"}
